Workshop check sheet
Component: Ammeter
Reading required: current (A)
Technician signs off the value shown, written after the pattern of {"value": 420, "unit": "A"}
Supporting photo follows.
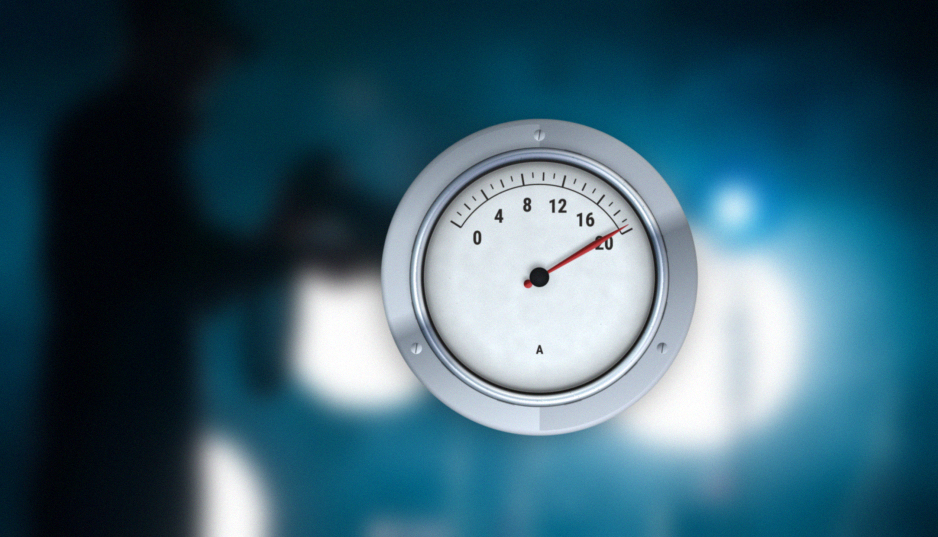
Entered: {"value": 19.5, "unit": "A"}
